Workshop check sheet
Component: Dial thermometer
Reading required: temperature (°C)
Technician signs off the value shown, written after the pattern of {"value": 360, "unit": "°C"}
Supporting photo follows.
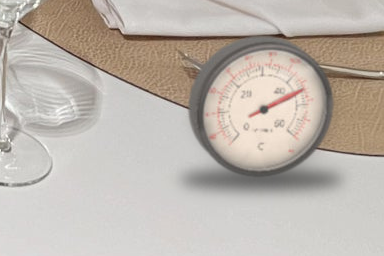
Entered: {"value": 45, "unit": "°C"}
